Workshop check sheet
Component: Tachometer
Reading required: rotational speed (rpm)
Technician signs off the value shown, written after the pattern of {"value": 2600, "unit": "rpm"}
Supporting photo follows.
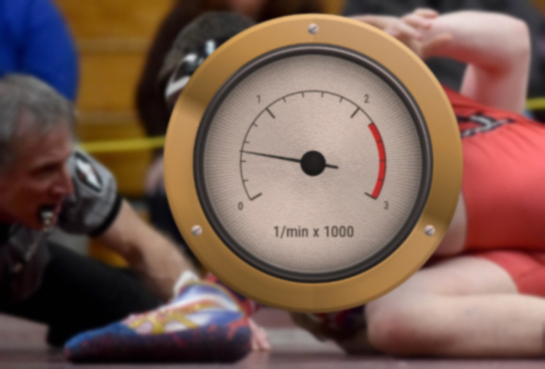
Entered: {"value": 500, "unit": "rpm"}
